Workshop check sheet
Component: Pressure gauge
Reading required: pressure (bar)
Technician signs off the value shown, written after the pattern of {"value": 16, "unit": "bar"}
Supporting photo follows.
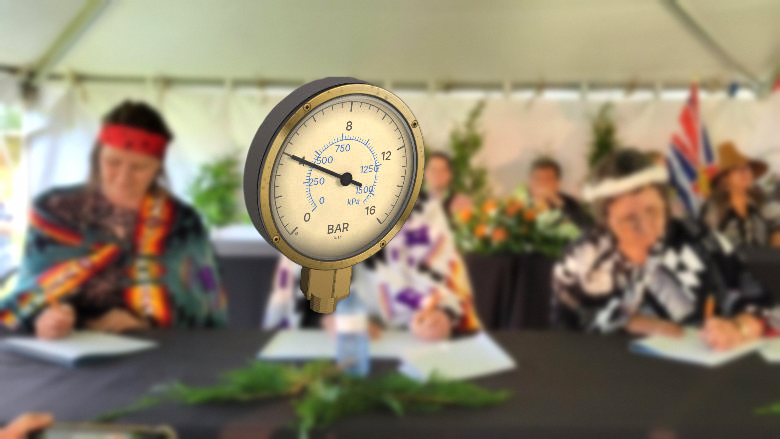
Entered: {"value": 4, "unit": "bar"}
